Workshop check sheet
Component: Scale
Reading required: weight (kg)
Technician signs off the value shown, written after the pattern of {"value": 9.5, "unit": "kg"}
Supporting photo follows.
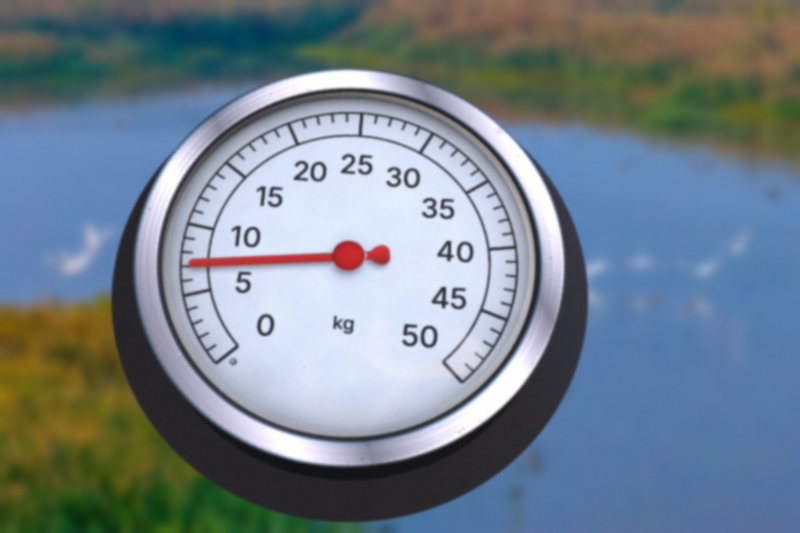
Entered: {"value": 7, "unit": "kg"}
